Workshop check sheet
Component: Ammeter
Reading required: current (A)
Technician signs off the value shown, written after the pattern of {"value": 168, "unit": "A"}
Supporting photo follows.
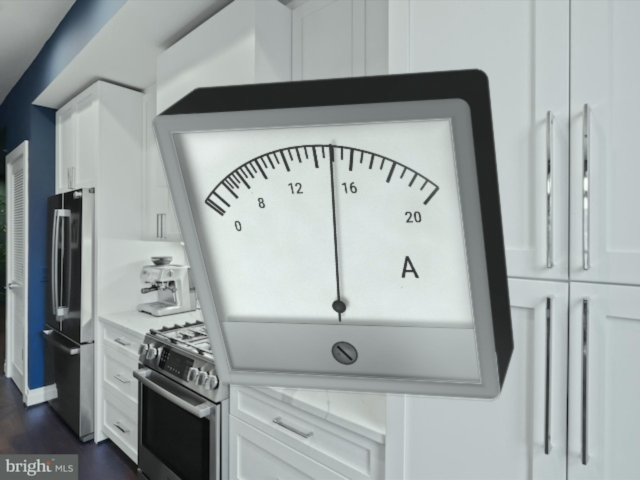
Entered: {"value": 15, "unit": "A"}
